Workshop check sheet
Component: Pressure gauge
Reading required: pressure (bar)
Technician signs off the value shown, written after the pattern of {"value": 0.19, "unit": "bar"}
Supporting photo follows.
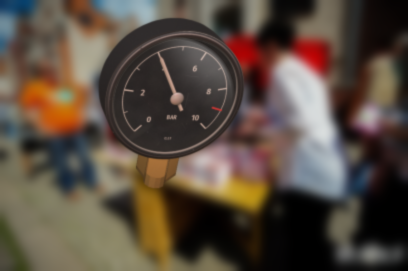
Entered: {"value": 4, "unit": "bar"}
